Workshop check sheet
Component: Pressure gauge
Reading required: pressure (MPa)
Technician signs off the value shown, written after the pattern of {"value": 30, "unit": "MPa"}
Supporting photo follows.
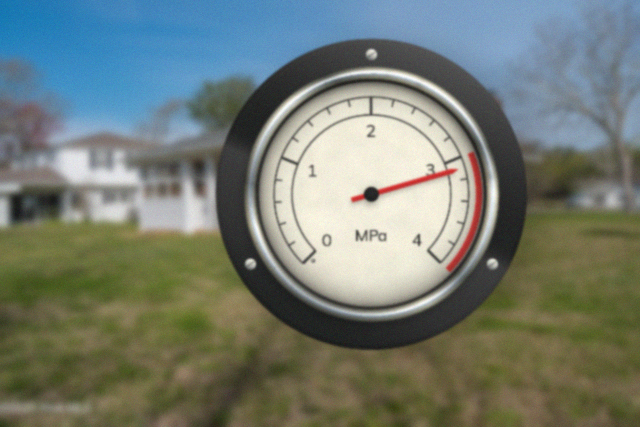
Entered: {"value": 3.1, "unit": "MPa"}
